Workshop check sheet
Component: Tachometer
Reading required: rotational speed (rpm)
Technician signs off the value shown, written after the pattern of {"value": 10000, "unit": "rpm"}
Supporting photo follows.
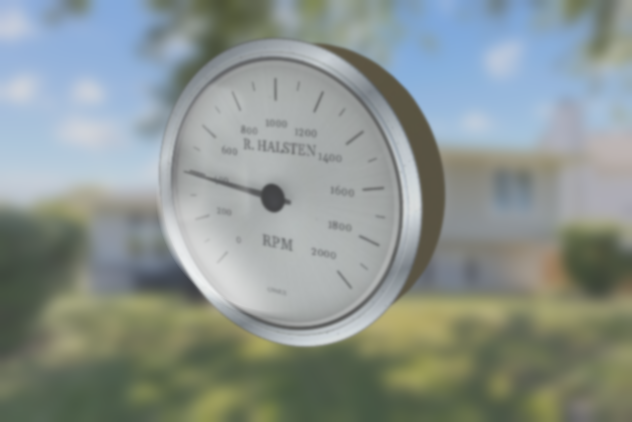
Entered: {"value": 400, "unit": "rpm"}
